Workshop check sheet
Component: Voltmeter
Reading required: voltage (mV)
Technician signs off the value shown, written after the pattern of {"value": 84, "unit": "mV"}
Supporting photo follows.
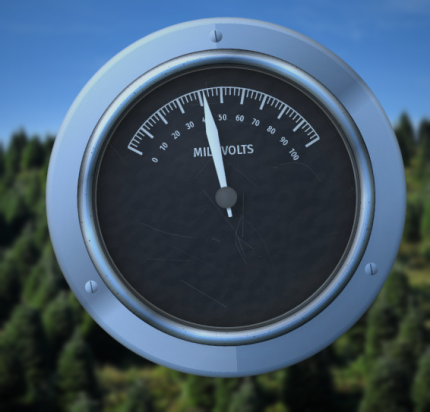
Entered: {"value": 42, "unit": "mV"}
